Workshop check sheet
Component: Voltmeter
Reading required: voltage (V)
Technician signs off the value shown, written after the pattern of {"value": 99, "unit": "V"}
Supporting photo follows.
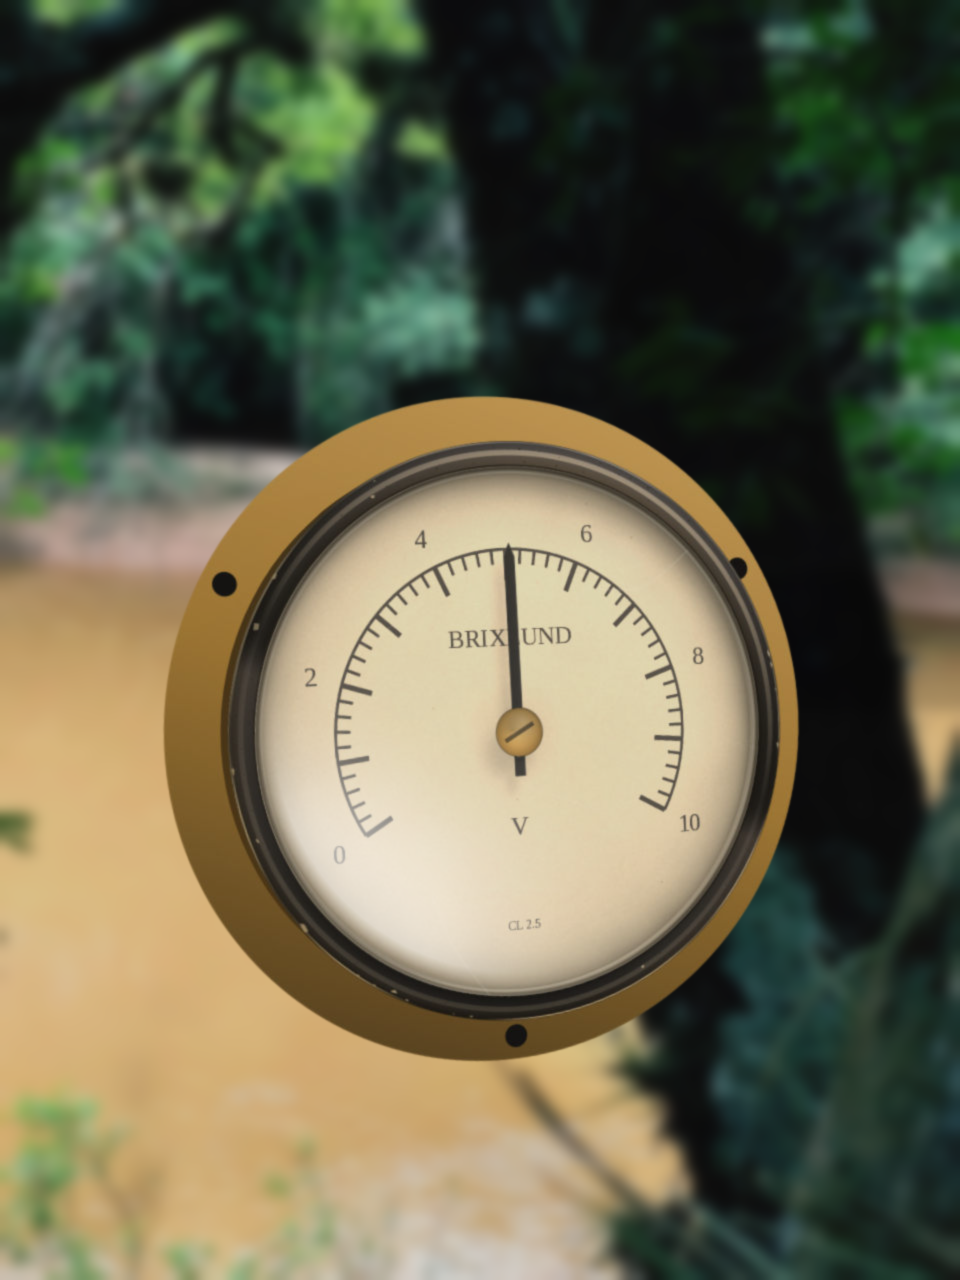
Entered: {"value": 5, "unit": "V"}
